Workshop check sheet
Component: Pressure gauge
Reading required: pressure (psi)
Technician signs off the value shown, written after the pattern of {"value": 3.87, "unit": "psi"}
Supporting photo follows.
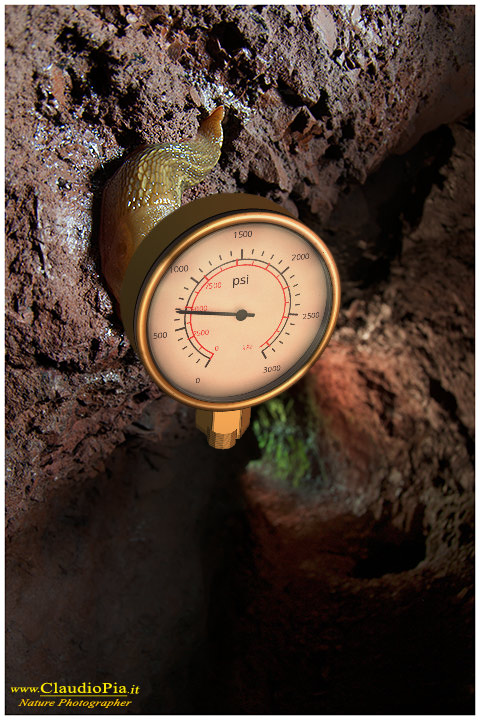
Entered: {"value": 700, "unit": "psi"}
